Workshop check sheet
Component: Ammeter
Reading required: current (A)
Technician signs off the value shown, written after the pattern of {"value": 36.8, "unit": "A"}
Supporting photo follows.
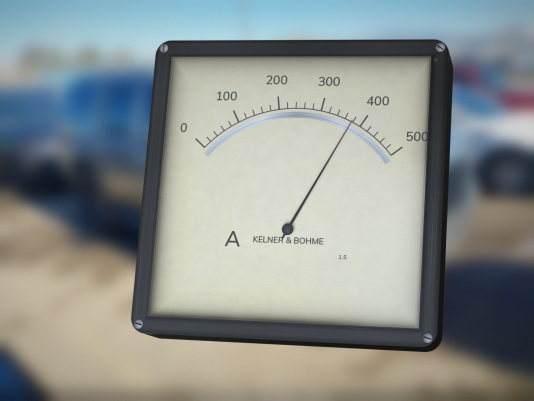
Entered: {"value": 380, "unit": "A"}
